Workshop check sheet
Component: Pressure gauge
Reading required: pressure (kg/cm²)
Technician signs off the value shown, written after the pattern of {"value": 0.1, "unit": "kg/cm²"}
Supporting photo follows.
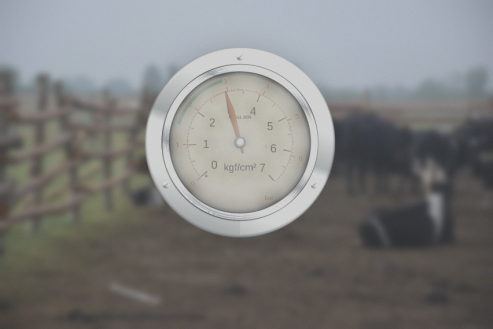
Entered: {"value": 3, "unit": "kg/cm²"}
